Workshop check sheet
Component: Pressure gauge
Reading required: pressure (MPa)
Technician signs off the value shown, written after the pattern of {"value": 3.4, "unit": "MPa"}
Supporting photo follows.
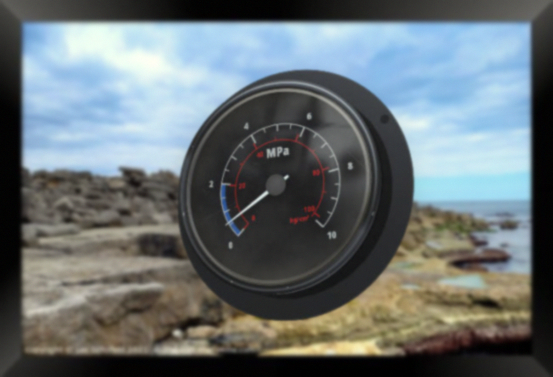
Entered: {"value": 0.5, "unit": "MPa"}
